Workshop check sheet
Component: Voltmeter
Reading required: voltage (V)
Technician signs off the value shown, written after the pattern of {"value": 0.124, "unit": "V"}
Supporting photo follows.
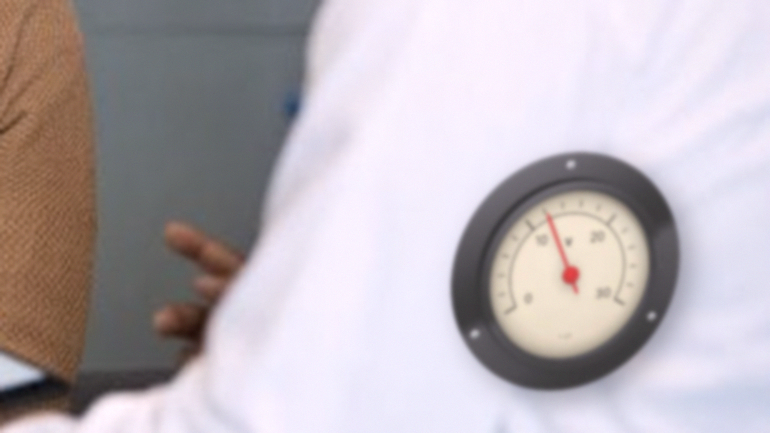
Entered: {"value": 12, "unit": "V"}
